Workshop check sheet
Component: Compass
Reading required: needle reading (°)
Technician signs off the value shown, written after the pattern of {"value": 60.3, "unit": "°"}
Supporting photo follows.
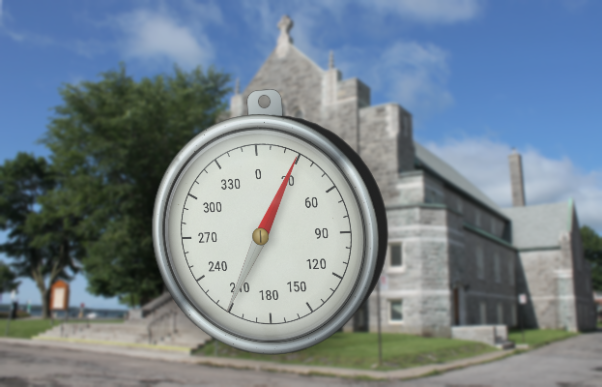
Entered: {"value": 30, "unit": "°"}
